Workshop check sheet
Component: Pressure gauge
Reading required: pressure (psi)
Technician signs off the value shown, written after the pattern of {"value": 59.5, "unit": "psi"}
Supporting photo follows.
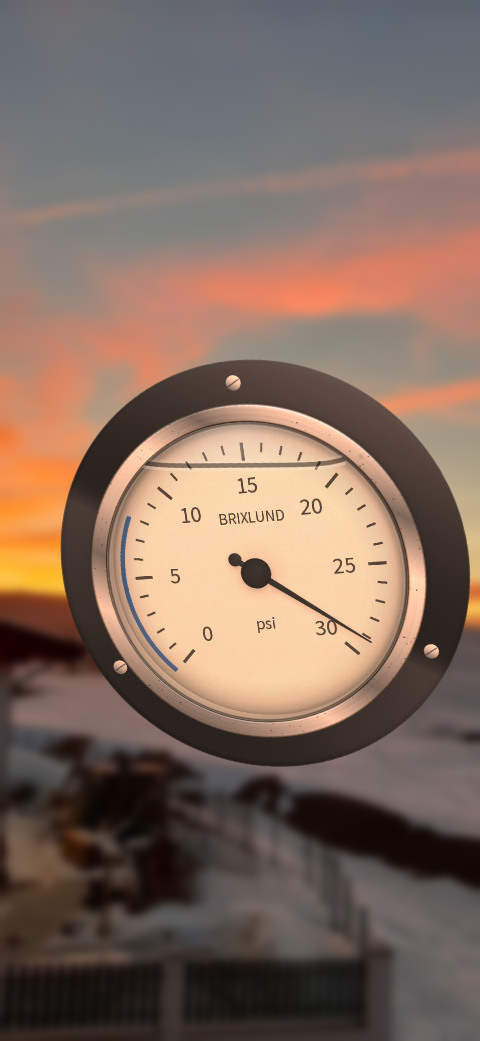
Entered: {"value": 29, "unit": "psi"}
